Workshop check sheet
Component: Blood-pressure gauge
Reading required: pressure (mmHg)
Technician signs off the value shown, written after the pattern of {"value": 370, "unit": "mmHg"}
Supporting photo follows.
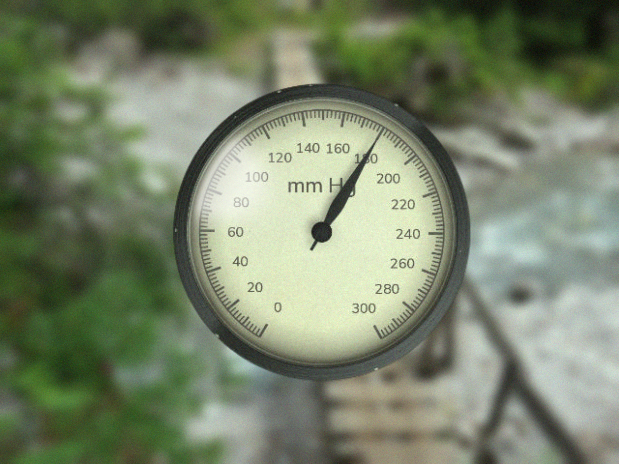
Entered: {"value": 180, "unit": "mmHg"}
